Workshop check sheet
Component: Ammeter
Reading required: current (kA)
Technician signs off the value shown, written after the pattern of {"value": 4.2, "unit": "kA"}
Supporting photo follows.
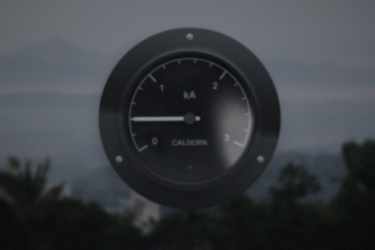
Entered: {"value": 0.4, "unit": "kA"}
